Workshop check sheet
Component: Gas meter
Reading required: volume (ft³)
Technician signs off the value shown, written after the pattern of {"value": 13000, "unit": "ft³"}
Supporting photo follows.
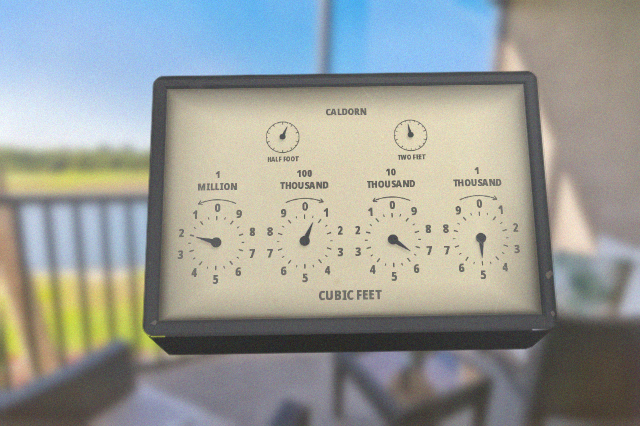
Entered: {"value": 206500, "unit": "ft³"}
